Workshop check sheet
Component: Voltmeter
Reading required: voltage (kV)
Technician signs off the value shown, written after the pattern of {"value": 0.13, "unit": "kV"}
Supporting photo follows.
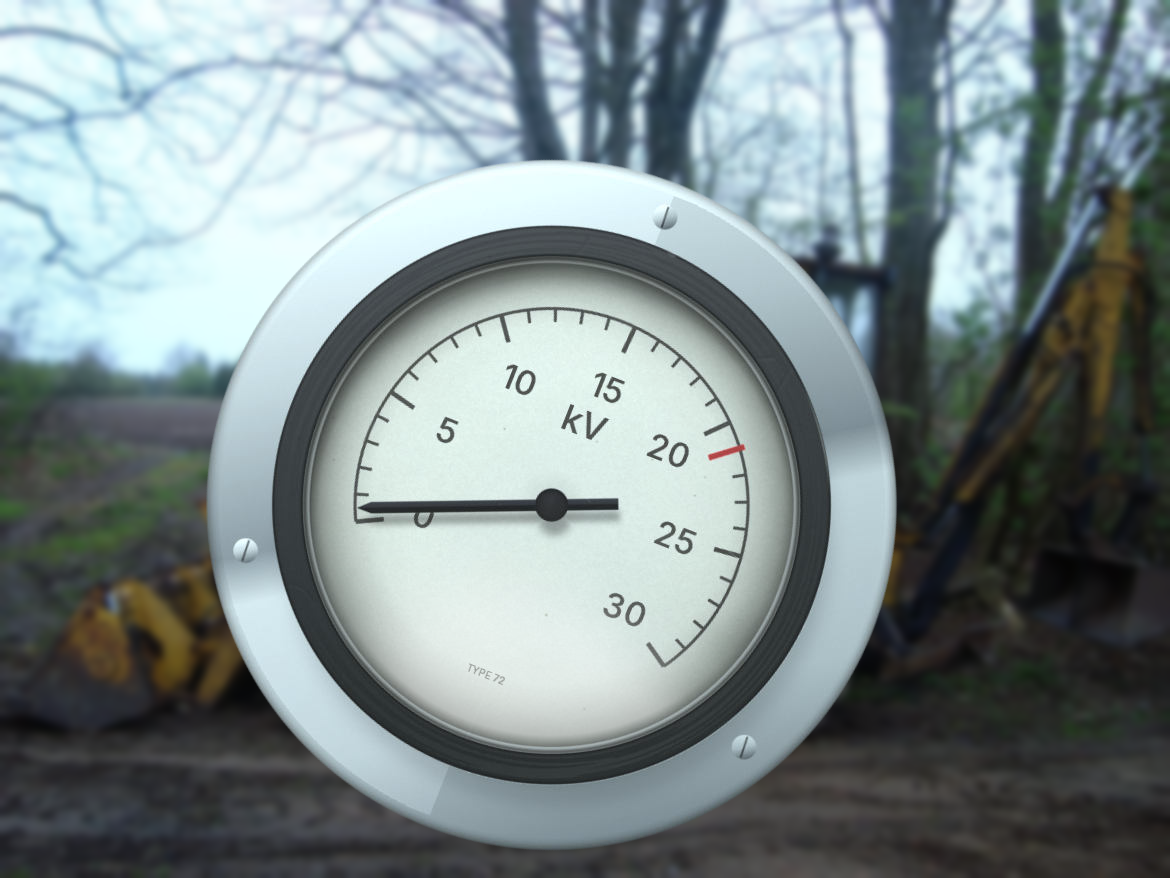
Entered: {"value": 0.5, "unit": "kV"}
